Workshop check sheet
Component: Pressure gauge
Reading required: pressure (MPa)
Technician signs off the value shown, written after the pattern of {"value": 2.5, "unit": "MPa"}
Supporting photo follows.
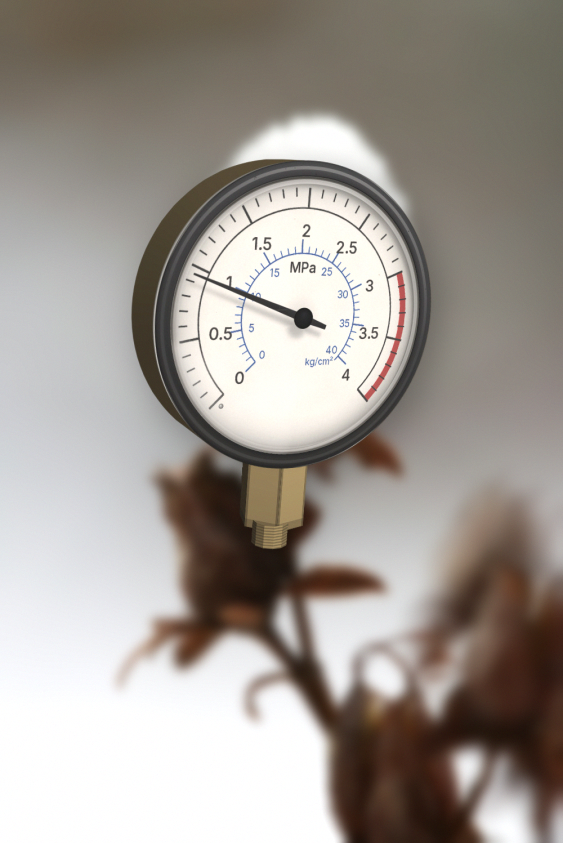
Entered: {"value": 0.95, "unit": "MPa"}
